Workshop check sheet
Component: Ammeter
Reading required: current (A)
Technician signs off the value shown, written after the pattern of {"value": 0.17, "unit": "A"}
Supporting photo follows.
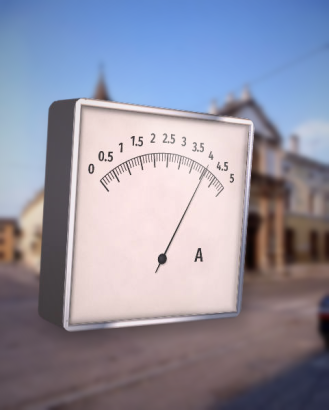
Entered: {"value": 4, "unit": "A"}
